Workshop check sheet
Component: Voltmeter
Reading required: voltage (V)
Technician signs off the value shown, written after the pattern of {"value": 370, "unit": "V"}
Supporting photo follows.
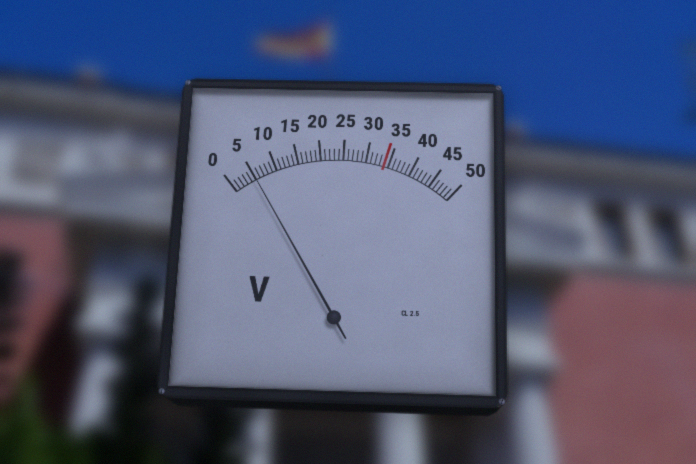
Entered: {"value": 5, "unit": "V"}
